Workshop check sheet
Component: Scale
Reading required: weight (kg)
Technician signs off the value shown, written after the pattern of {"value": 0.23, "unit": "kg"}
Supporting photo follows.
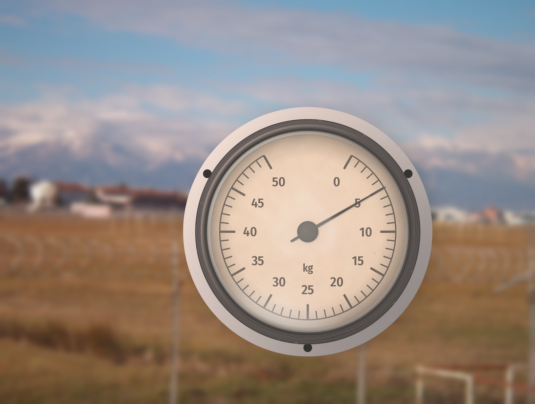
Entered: {"value": 5, "unit": "kg"}
